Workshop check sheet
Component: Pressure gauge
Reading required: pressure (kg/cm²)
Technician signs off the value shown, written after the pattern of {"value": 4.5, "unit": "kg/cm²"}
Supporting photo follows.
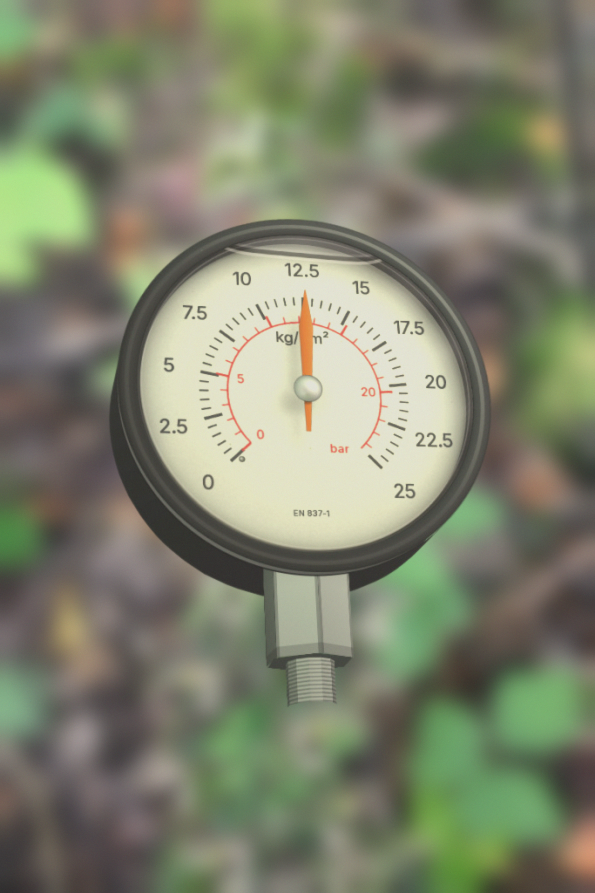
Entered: {"value": 12.5, "unit": "kg/cm²"}
